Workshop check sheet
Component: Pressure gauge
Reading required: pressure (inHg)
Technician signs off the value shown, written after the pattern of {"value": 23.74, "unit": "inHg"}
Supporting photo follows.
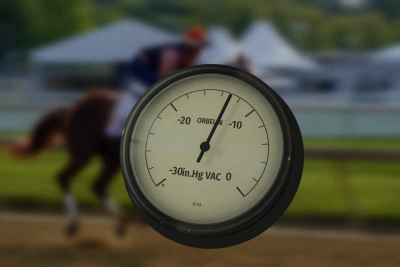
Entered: {"value": -13, "unit": "inHg"}
